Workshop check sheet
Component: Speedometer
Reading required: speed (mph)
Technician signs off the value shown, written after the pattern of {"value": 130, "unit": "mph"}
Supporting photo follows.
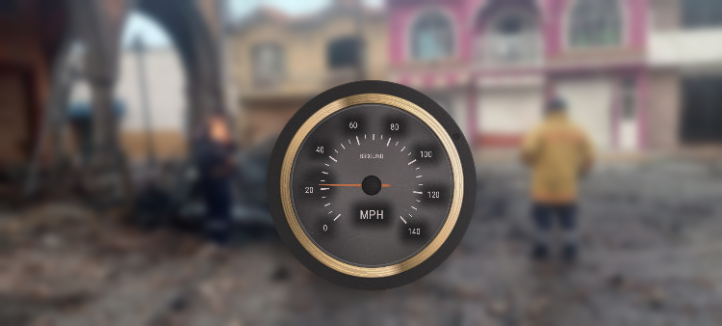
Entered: {"value": 22.5, "unit": "mph"}
